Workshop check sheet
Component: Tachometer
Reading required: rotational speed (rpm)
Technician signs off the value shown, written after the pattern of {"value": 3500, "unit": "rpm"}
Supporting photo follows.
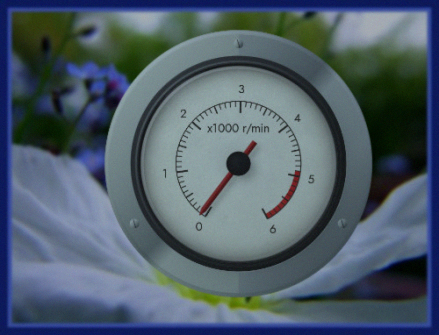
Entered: {"value": 100, "unit": "rpm"}
